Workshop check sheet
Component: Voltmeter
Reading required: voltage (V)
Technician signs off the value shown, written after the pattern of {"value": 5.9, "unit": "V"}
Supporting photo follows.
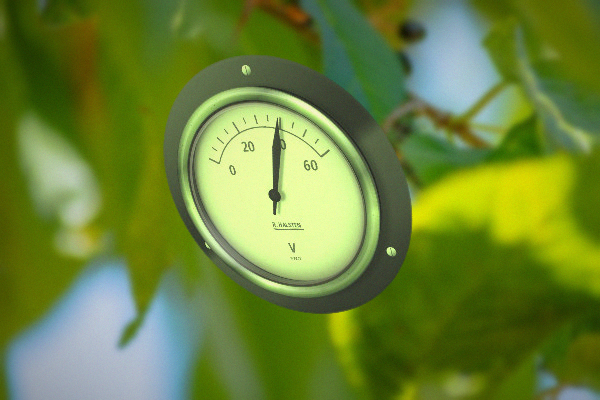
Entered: {"value": 40, "unit": "V"}
